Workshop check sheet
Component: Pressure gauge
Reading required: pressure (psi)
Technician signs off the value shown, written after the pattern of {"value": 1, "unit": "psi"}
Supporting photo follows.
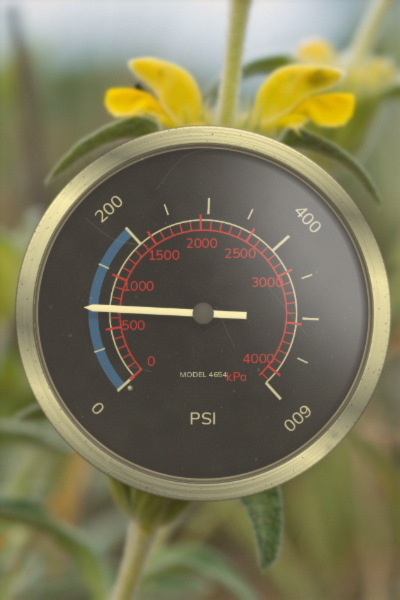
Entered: {"value": 100, "unit": "psi"}
